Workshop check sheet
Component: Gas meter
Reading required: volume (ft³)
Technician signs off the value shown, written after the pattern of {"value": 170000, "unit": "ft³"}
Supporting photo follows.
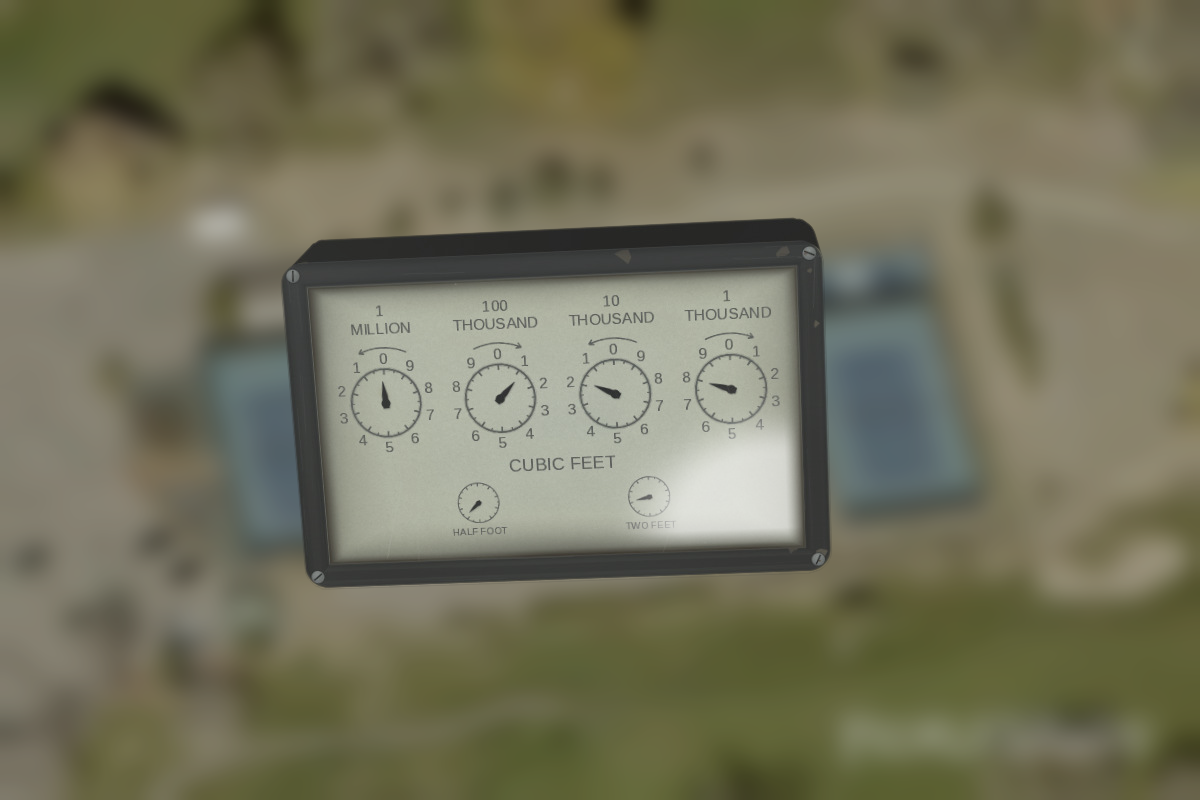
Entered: {"value": 11800, "unit": "ft³"}
